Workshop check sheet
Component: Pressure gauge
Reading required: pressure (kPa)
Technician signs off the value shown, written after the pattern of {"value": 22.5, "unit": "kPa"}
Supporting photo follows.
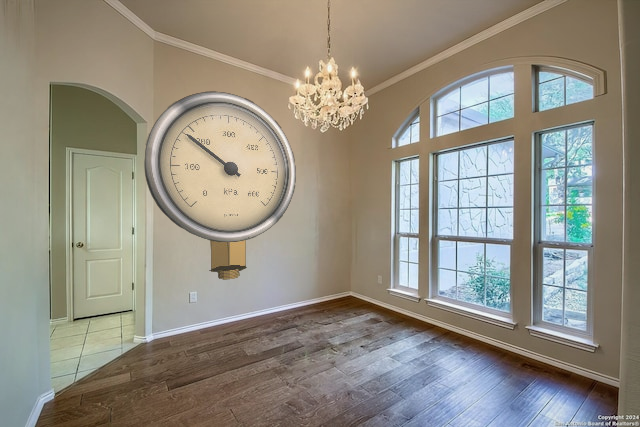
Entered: {"value": 180, "unit": "kPa"}
